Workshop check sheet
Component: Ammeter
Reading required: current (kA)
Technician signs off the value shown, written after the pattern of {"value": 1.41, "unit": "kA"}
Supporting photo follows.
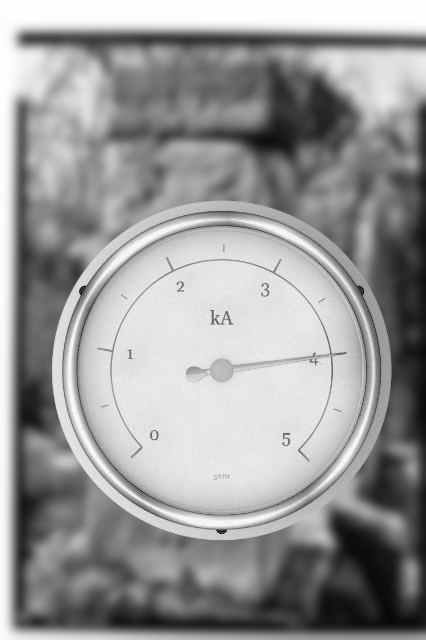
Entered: {"value": 4, "unit": "kA"}
